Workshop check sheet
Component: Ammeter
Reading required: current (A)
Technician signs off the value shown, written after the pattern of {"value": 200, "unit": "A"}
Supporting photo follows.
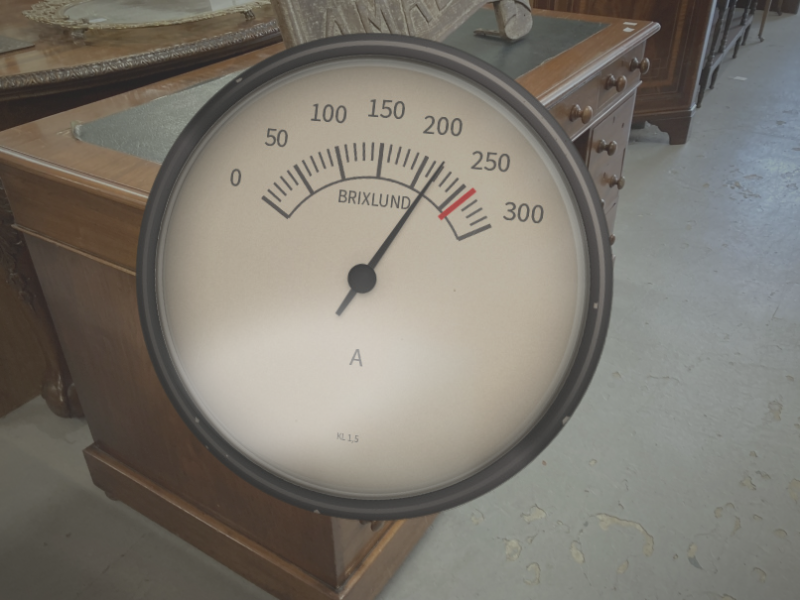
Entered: {"value": 220, "unit": "A"}
